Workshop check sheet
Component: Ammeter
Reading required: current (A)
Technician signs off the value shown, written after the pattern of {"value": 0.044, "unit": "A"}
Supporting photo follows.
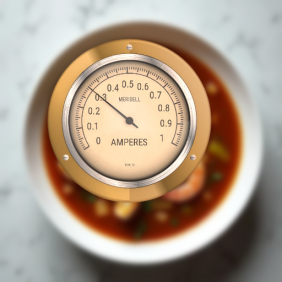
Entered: {"value": 0.3, "unit": "A"}
